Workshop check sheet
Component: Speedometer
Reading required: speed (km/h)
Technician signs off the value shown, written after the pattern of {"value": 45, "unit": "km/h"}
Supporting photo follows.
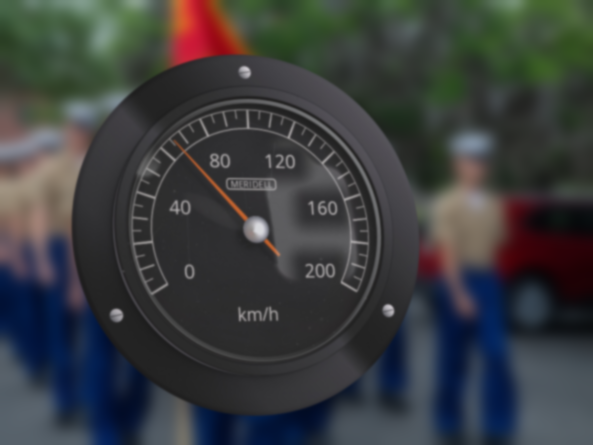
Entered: {"value": 65, "unit": "km/h"}
